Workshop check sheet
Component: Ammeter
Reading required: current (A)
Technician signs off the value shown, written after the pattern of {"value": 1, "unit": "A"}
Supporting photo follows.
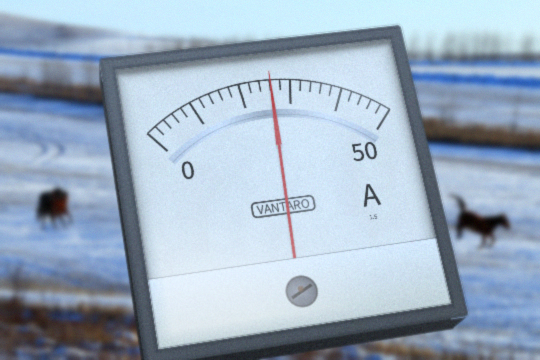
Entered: {"value": 26, "unit": "A"}
